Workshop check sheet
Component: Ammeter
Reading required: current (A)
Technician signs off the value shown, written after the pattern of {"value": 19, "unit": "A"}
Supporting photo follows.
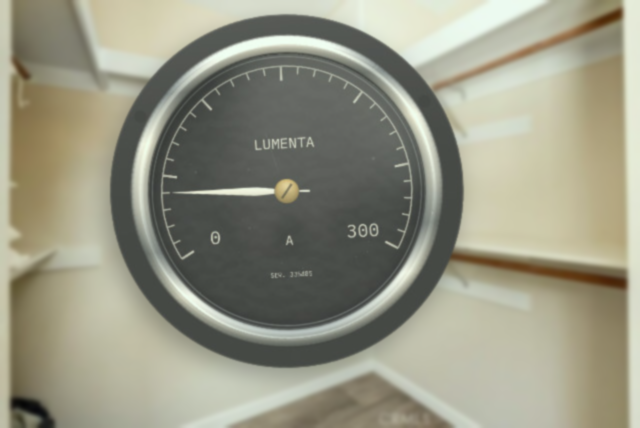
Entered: {"value": 40, "unit": "A"}
